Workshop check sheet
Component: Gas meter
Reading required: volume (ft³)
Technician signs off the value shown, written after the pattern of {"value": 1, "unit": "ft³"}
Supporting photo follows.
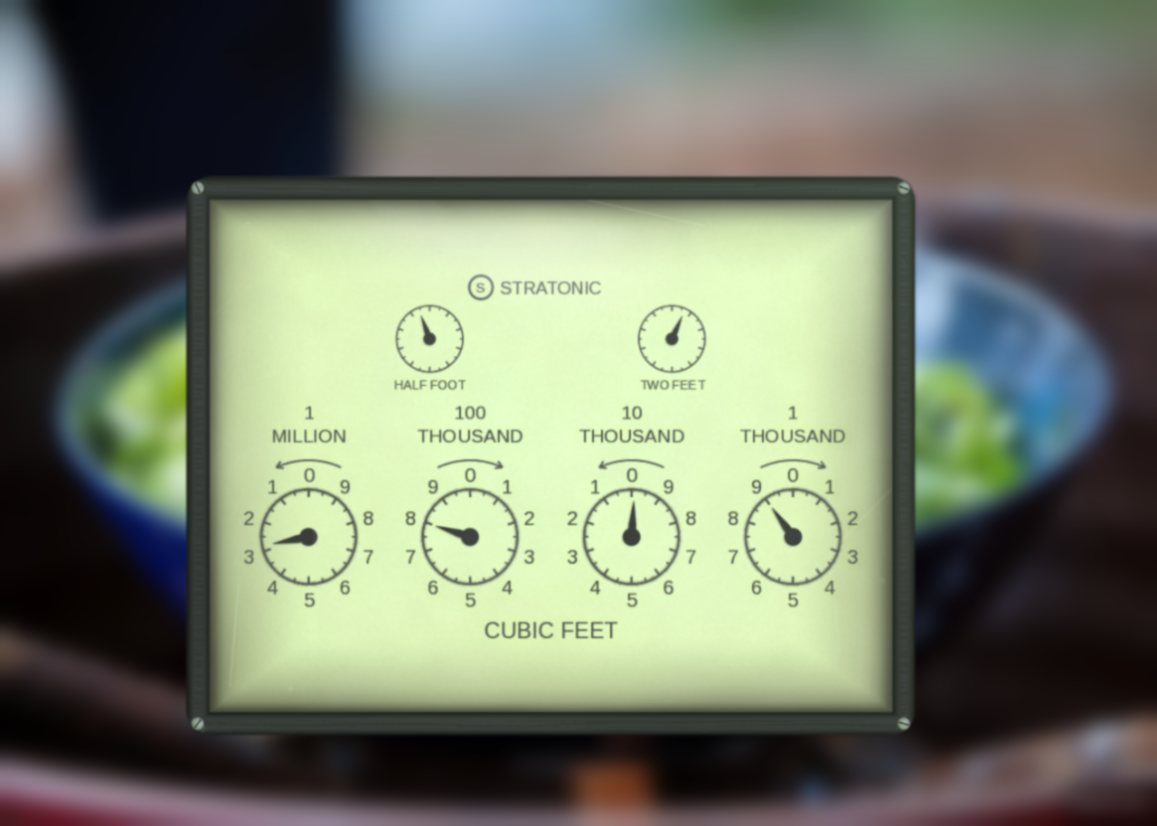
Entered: {"value": 279900, "unit": "ft³"}
